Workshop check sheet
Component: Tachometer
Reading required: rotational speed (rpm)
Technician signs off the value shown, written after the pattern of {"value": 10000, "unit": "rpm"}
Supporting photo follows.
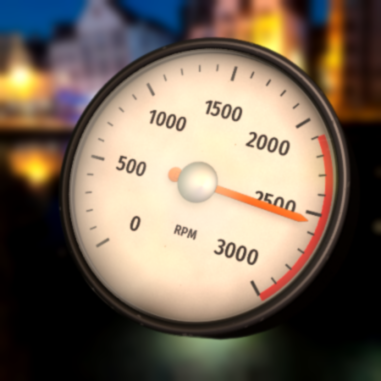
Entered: {"value": 2550, "unit": "rpm"}
